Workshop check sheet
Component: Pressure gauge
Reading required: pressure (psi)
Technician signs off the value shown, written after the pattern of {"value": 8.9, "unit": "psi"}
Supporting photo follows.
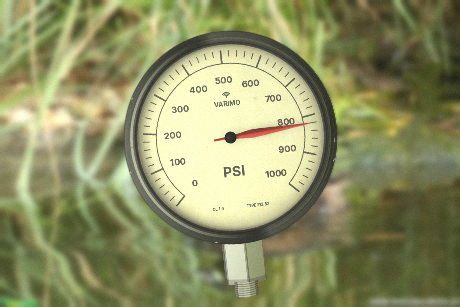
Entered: {"value": 820, "unit": "psi"}
